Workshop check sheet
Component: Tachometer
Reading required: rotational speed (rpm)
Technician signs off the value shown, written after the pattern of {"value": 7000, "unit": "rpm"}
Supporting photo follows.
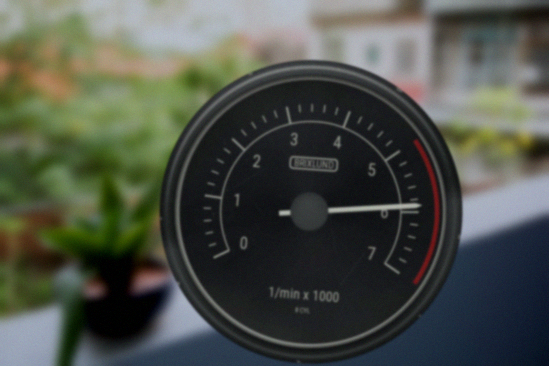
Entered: {"value": 5900, "unit": "rpm"}
